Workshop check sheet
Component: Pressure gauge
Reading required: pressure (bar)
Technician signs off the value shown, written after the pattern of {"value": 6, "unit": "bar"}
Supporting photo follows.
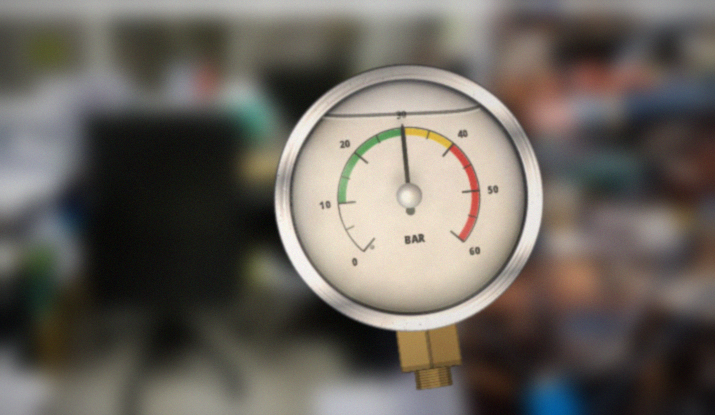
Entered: {"value": 30, "unit": "bar"}
